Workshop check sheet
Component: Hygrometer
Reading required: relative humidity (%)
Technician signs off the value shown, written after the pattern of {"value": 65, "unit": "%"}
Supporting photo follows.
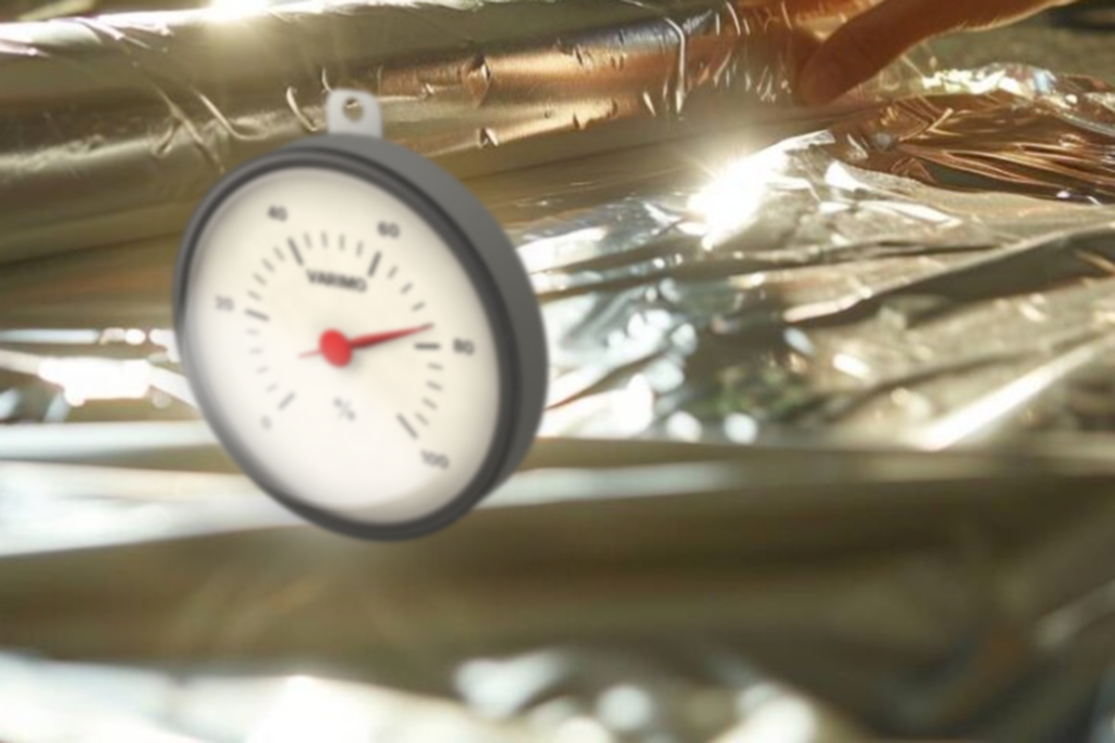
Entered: {"value": 76, "unit": "%"}
